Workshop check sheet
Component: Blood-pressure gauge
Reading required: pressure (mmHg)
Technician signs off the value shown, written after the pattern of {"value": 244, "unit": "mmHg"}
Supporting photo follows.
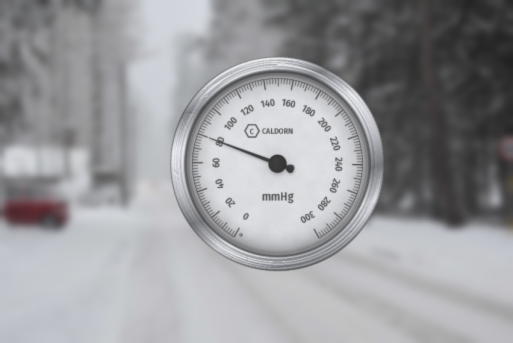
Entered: {"value": 80, "unit": "mmHg"}
